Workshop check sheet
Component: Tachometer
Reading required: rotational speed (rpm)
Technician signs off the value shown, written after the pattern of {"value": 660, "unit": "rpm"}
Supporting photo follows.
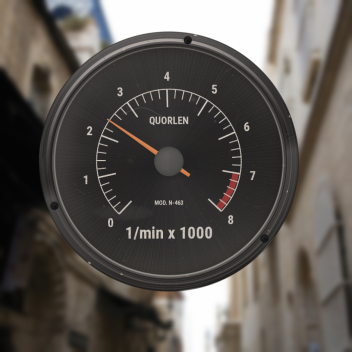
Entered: {"value": 2400, "unit": "rpm"}
